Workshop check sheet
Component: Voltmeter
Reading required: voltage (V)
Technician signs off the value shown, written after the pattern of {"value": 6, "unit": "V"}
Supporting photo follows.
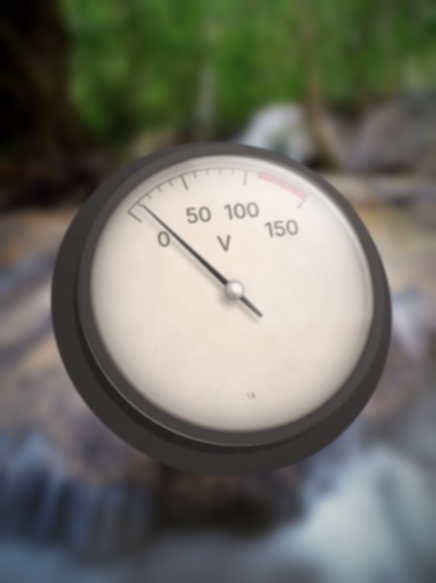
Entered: {"value": 10, "unit": "V"}
